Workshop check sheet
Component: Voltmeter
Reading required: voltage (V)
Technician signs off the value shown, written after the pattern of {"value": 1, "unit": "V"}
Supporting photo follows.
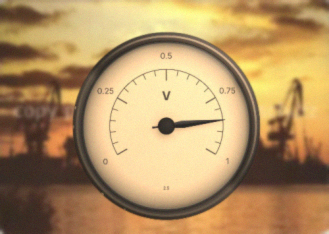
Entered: {"value": 0.85, "unit": "V"}
